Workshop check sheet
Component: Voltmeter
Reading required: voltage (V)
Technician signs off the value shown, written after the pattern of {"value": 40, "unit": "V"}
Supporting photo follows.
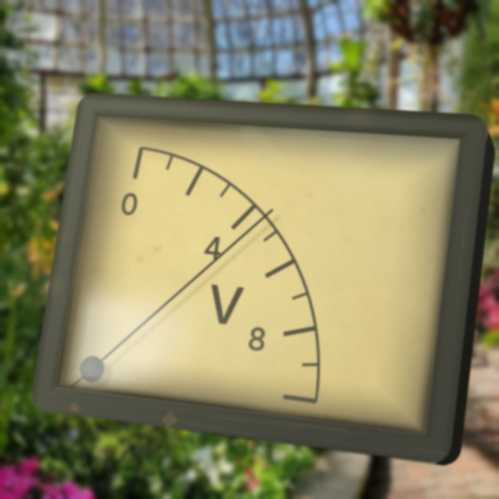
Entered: {"value": 4.5, "unit": "V"}
